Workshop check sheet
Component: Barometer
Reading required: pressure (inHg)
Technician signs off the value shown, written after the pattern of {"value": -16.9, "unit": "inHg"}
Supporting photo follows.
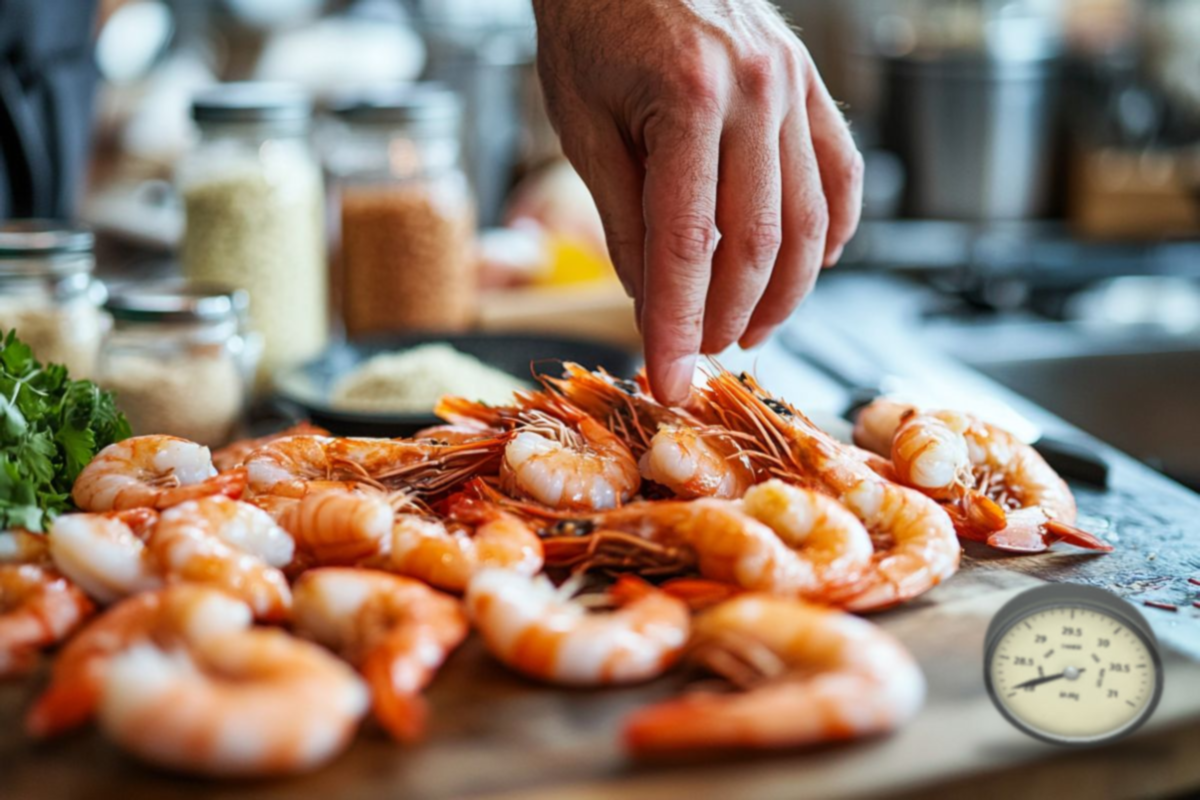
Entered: {"value": 28.1, "unit": "inHg"}
